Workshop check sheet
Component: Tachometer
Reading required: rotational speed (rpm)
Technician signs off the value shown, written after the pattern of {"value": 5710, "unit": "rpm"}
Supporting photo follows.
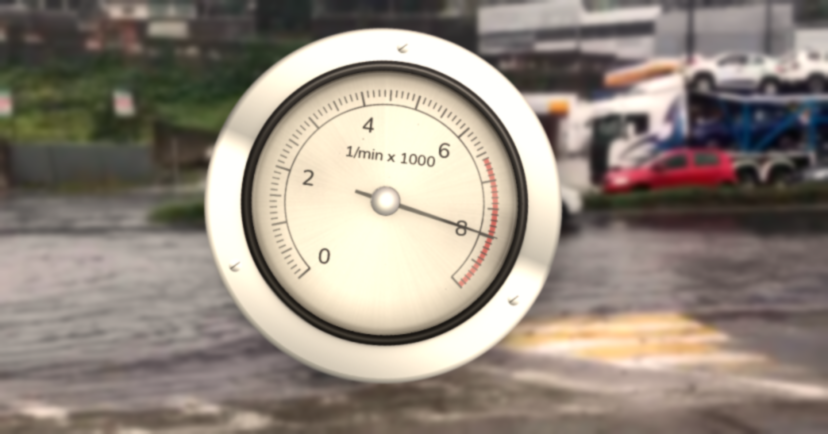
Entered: {"value": 8000, "unit": "rpm"}
